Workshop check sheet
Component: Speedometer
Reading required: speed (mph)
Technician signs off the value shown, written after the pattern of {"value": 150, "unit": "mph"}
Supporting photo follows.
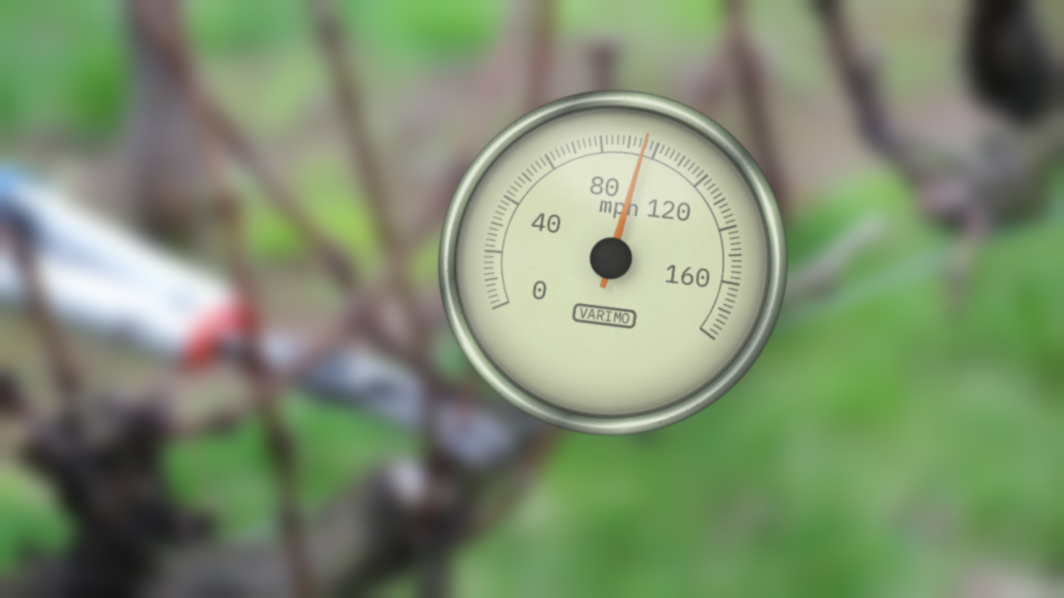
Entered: {"value": 96, "unit": "mph"}
